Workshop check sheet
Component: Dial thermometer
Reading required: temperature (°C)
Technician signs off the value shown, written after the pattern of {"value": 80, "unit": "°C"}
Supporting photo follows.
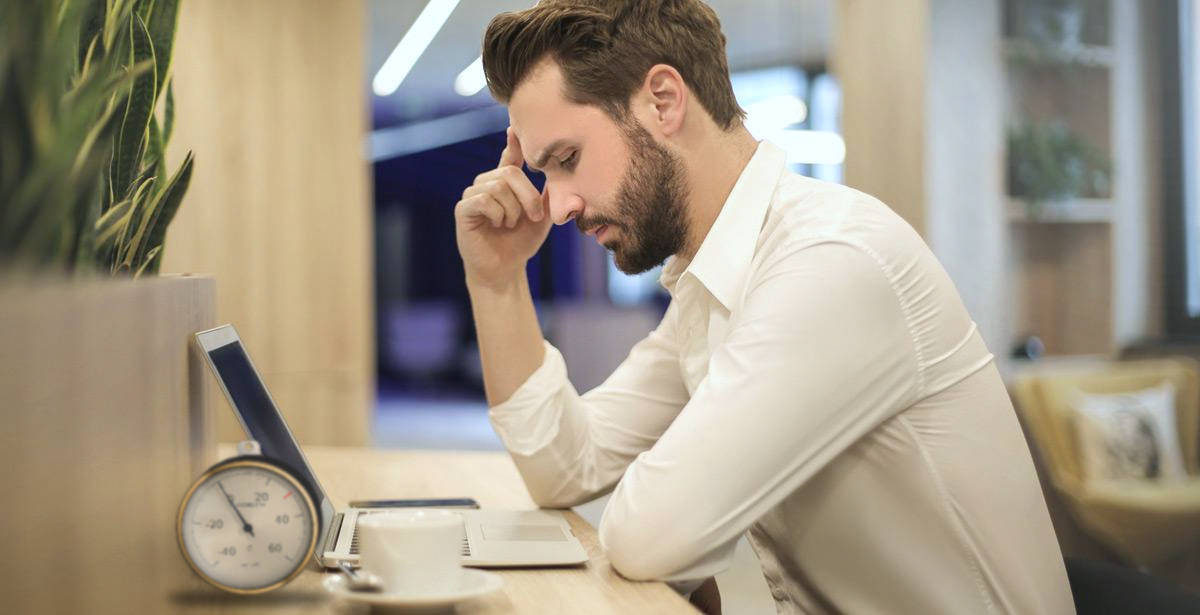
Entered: {"value": 0, "unit": "°C"}
